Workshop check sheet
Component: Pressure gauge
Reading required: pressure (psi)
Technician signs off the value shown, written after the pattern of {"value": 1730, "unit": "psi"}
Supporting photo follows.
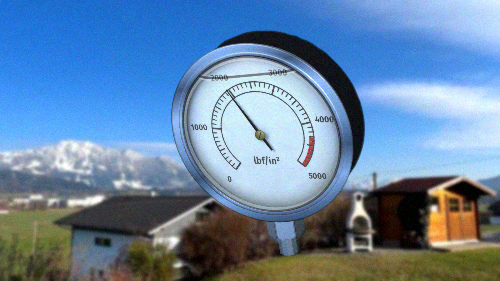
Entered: {"value": 2000, "unit": "psi"}
